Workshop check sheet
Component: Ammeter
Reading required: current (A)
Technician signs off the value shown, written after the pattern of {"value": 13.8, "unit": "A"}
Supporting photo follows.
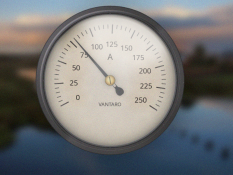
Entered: {"value": 80, "unit": "A"}
